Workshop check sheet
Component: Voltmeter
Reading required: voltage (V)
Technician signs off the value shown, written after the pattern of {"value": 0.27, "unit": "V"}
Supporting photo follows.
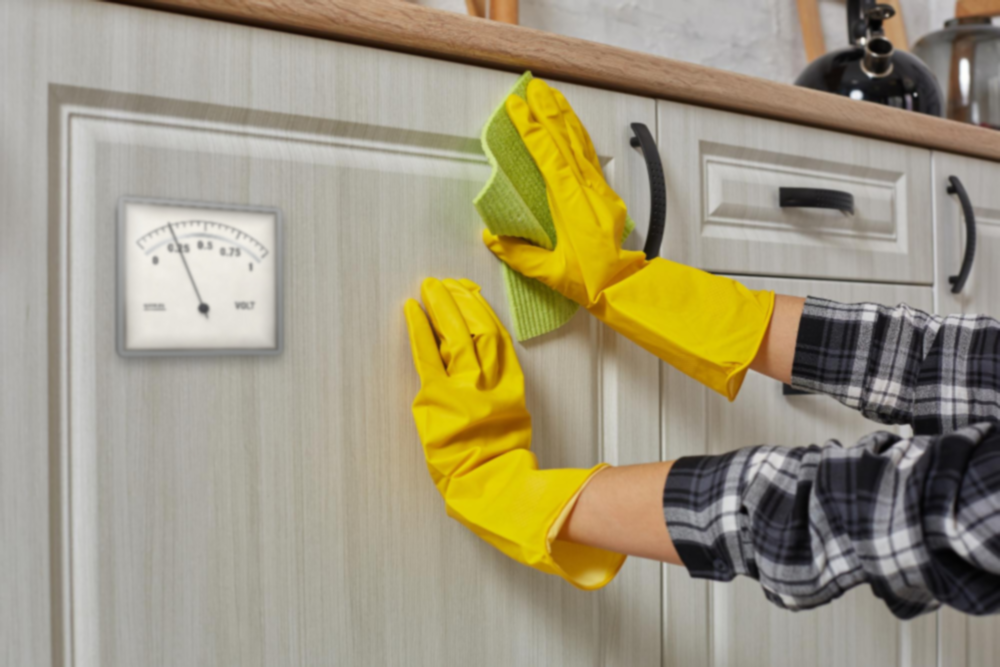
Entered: {"value": 0.25, "unit": "V"}
